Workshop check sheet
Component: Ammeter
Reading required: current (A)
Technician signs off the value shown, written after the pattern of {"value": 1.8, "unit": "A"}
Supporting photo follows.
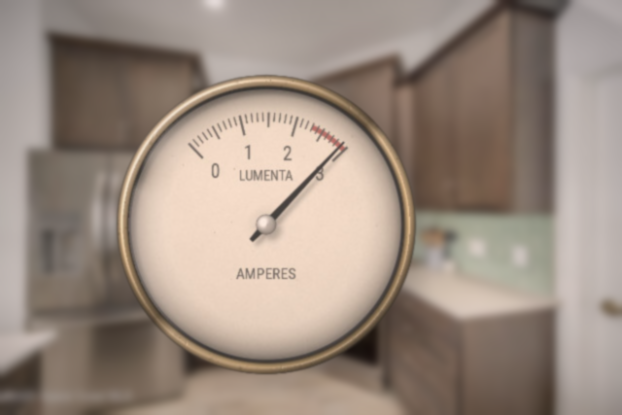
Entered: {"value": 2.9, "unit": "A"}
